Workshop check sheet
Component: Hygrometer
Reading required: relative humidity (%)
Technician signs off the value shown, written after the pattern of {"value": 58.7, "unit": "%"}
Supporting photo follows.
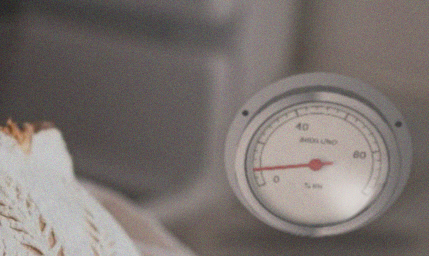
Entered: {"value": 8, "unit": "%"}
